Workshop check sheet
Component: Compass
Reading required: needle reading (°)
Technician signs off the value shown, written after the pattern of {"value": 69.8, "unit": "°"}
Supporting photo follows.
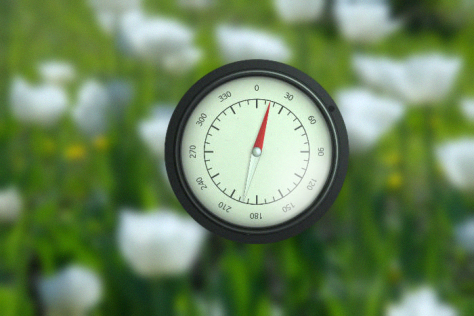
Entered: {"value": 15, "unit": "°"}
